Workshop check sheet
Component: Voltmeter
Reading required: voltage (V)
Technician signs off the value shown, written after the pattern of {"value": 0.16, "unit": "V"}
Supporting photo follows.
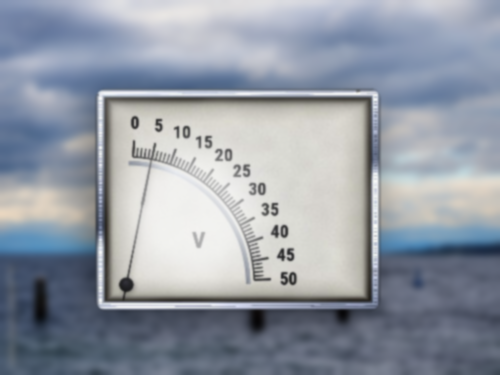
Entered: {"value": 5, "unit": "V"}
